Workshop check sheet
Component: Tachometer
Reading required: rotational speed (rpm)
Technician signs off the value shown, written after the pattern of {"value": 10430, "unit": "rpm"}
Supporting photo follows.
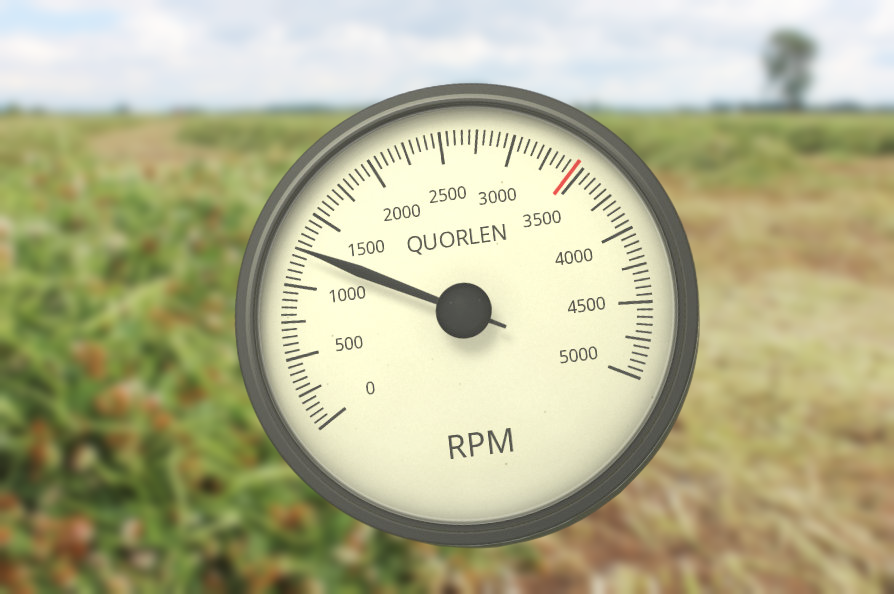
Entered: {"value": 1250, "unit": "rpm"}
